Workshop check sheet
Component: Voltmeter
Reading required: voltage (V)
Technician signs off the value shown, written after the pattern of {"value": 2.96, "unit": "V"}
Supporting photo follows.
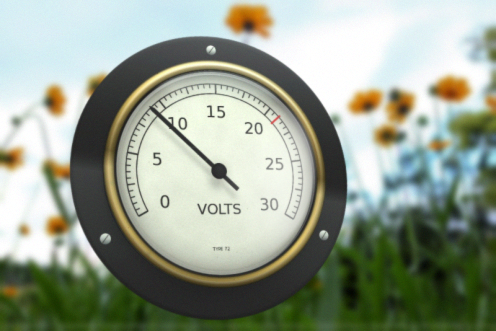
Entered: {"value": 9, "unit": "V"}
